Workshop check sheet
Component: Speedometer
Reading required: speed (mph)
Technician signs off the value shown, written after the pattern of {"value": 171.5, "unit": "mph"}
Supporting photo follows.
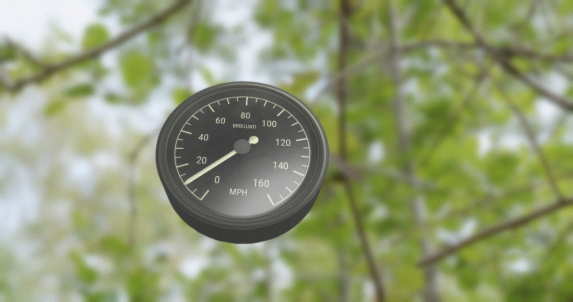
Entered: {"value": 10, "unit": "mph"}
